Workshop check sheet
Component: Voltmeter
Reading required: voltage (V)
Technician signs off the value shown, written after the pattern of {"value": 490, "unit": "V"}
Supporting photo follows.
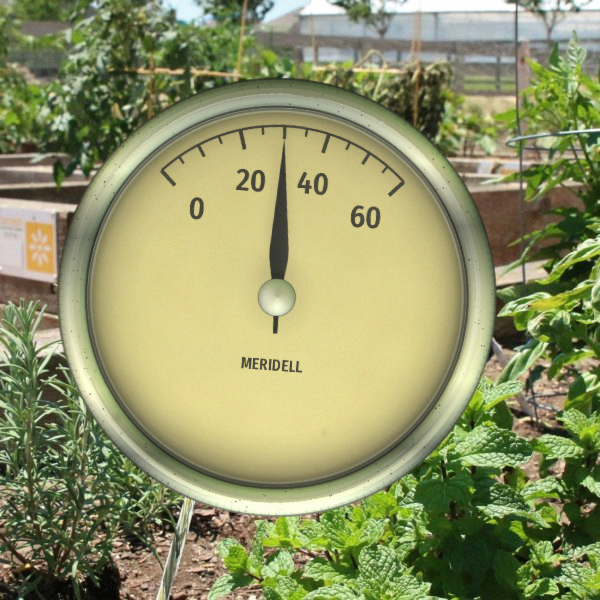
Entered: {"value": 30, "unit": "V"}
